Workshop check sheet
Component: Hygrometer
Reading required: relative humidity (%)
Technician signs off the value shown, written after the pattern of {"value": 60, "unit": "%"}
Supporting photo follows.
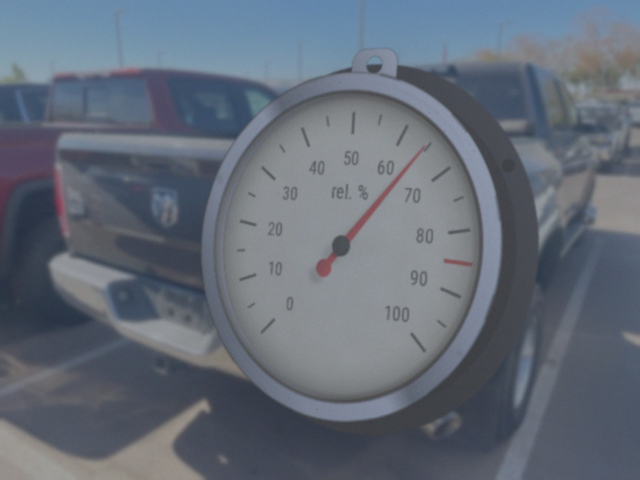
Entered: {"value": 65, "unit": "%"}
